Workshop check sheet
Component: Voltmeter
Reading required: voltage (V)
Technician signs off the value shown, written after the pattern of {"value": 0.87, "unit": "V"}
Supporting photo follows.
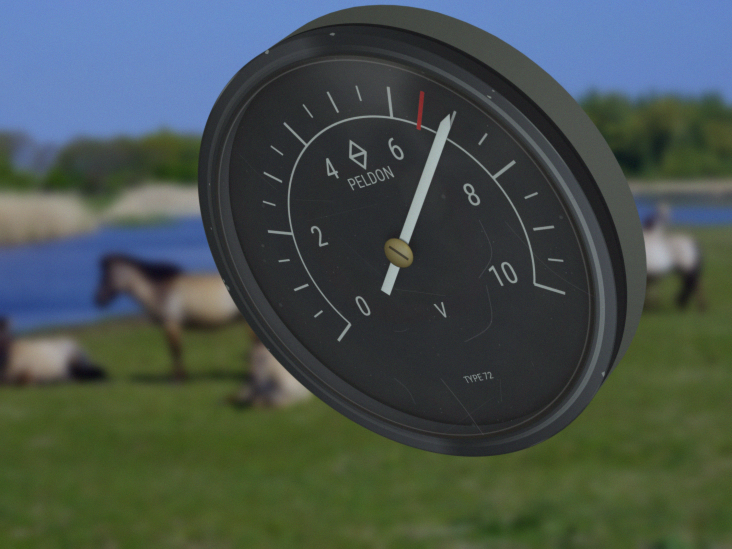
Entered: {"value": 7, "unit": "V"}
